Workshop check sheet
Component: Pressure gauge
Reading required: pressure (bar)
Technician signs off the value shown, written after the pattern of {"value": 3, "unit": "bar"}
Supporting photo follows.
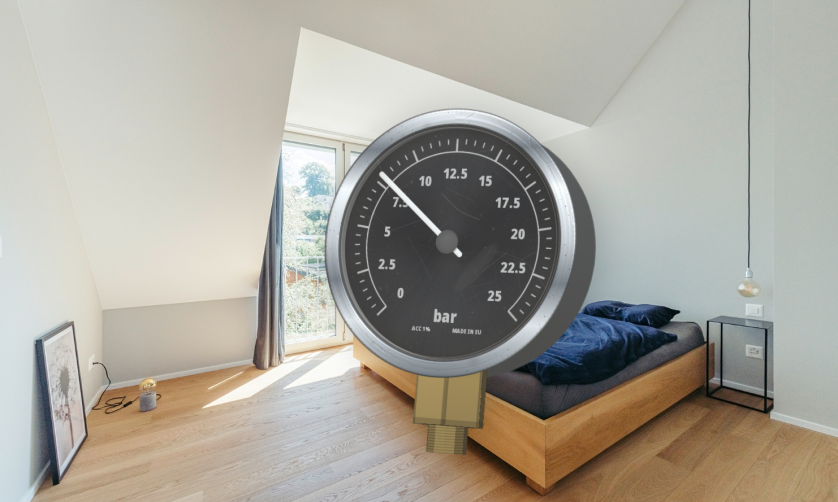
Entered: {"value": 8, "unit": "bar"}
